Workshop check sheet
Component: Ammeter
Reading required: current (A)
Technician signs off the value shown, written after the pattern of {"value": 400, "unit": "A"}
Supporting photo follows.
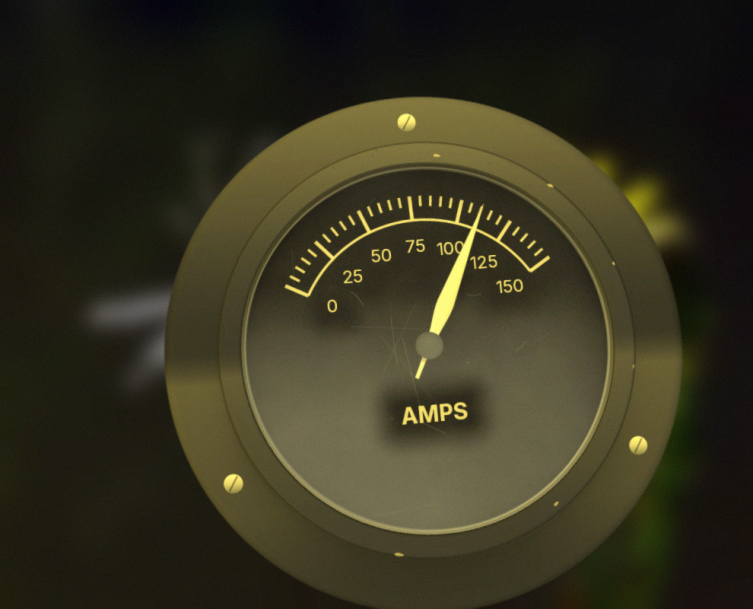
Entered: {"value": 110, "unit": "A"}
